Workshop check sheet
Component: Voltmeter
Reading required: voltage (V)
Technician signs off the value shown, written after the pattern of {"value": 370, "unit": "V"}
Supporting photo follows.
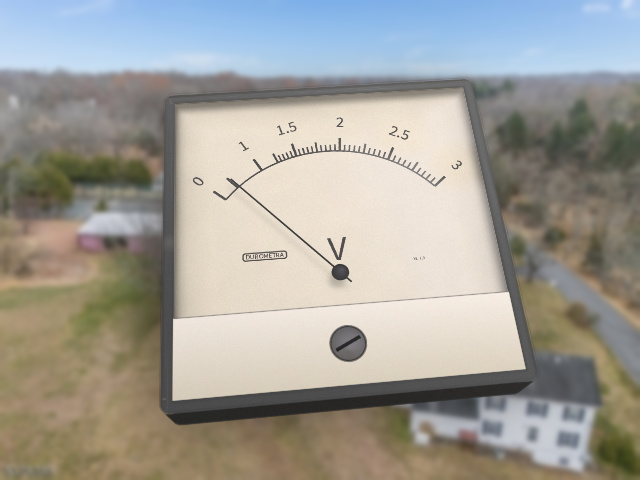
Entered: {"value": 0.5, "unit": "V"}
